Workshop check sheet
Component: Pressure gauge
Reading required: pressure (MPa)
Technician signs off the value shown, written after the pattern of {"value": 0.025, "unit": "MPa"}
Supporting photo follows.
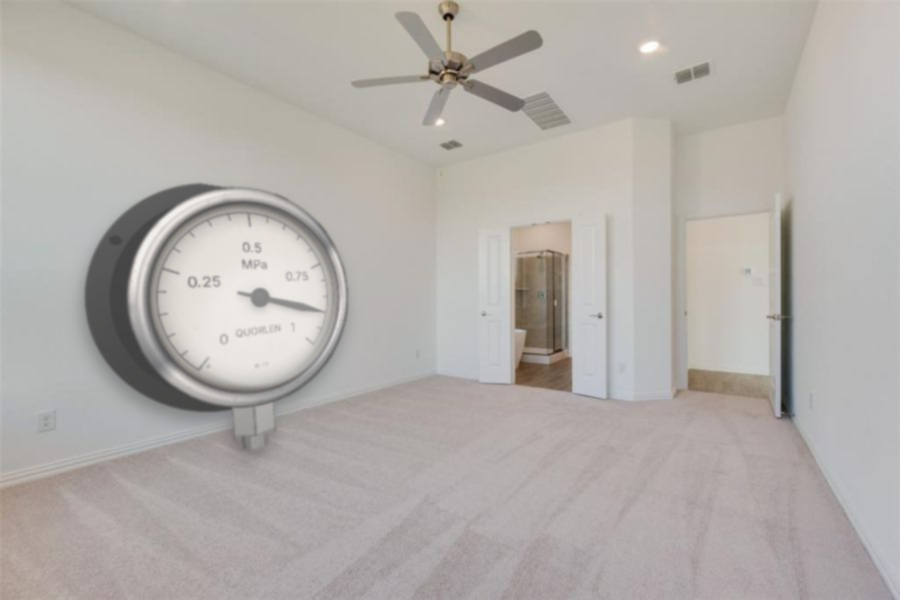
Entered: {"value": 0.9, "unit": "MPa"}
